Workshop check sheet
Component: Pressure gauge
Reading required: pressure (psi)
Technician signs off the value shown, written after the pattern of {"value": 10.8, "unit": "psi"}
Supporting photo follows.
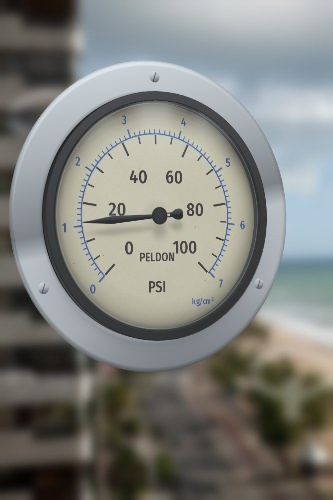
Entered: {"value": 15, "unit": "psi"}
